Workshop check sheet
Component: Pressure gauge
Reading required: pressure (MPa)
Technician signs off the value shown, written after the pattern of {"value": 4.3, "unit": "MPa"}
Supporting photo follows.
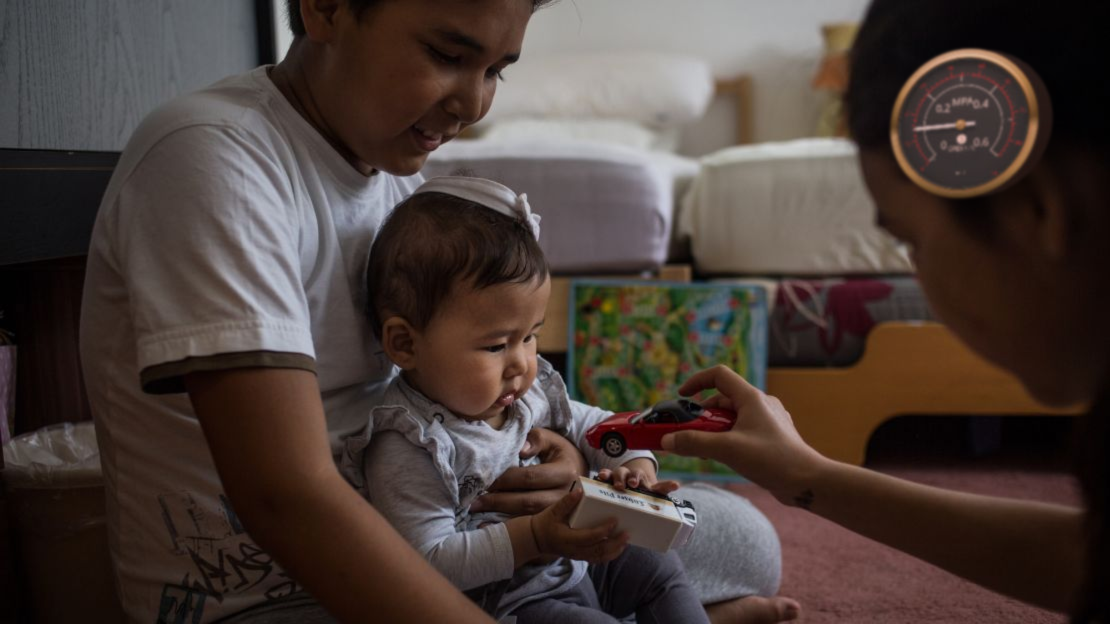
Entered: {"value": 0.1, "unit": "MPa"}
